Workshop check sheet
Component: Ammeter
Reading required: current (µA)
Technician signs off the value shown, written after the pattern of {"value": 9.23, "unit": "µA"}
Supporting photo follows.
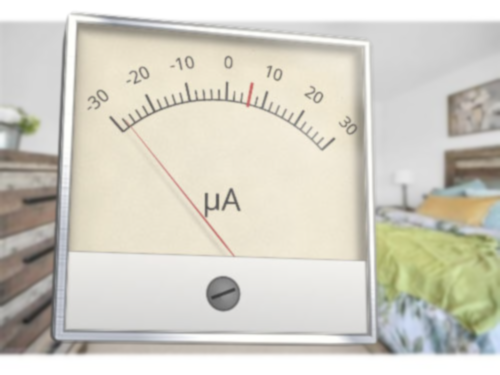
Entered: {"value": -28, "unit": "µA"}
